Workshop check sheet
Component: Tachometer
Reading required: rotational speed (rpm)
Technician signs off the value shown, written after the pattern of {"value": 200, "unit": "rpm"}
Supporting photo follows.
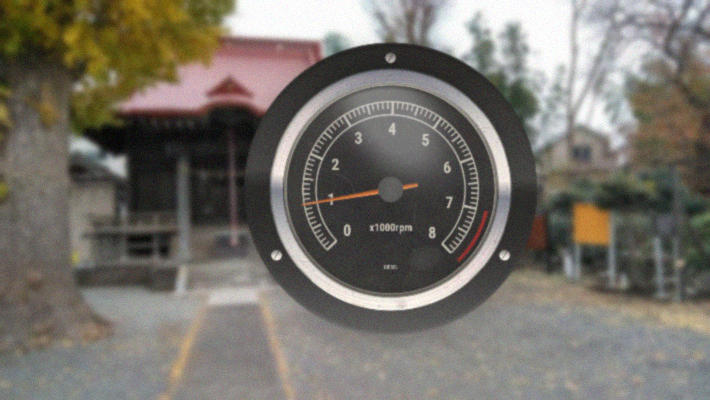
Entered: {"value": 1000, "unit": "rpm"}
